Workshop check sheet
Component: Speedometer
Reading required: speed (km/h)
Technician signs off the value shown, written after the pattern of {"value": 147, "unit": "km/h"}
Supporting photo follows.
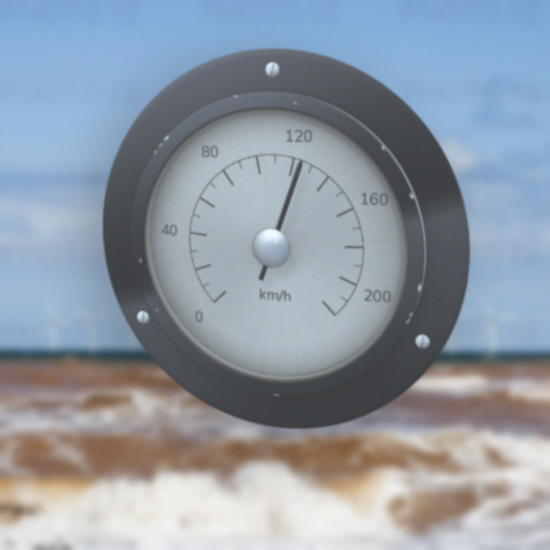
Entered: {"value": 125, "unit": "km/h"}
